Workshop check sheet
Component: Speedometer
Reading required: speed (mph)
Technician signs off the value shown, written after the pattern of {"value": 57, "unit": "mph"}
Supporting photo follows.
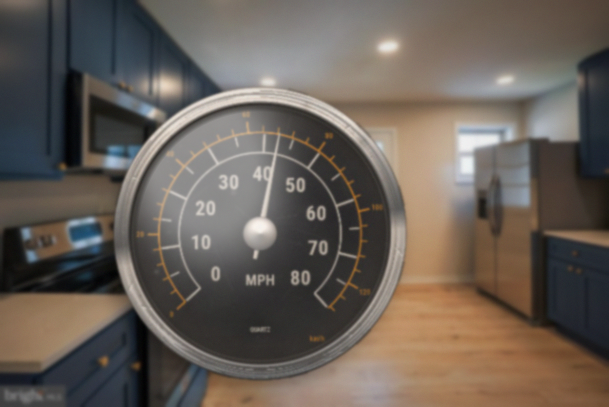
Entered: {"value": 42.5, "unit": "mph"}
